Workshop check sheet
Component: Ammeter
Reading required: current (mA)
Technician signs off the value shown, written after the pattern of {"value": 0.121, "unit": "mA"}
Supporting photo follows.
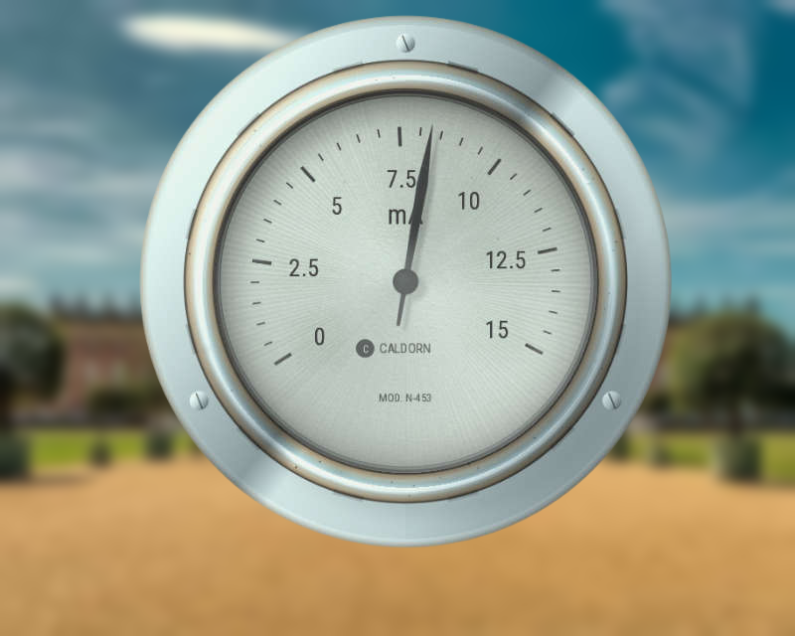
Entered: {"value": 8.25, "unit": "mA"}
